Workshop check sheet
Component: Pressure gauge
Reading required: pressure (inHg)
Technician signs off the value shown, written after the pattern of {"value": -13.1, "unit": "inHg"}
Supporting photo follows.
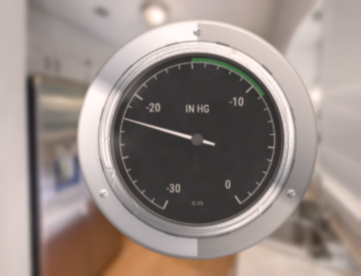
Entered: {"value": -22, "unit": "inHg"}
